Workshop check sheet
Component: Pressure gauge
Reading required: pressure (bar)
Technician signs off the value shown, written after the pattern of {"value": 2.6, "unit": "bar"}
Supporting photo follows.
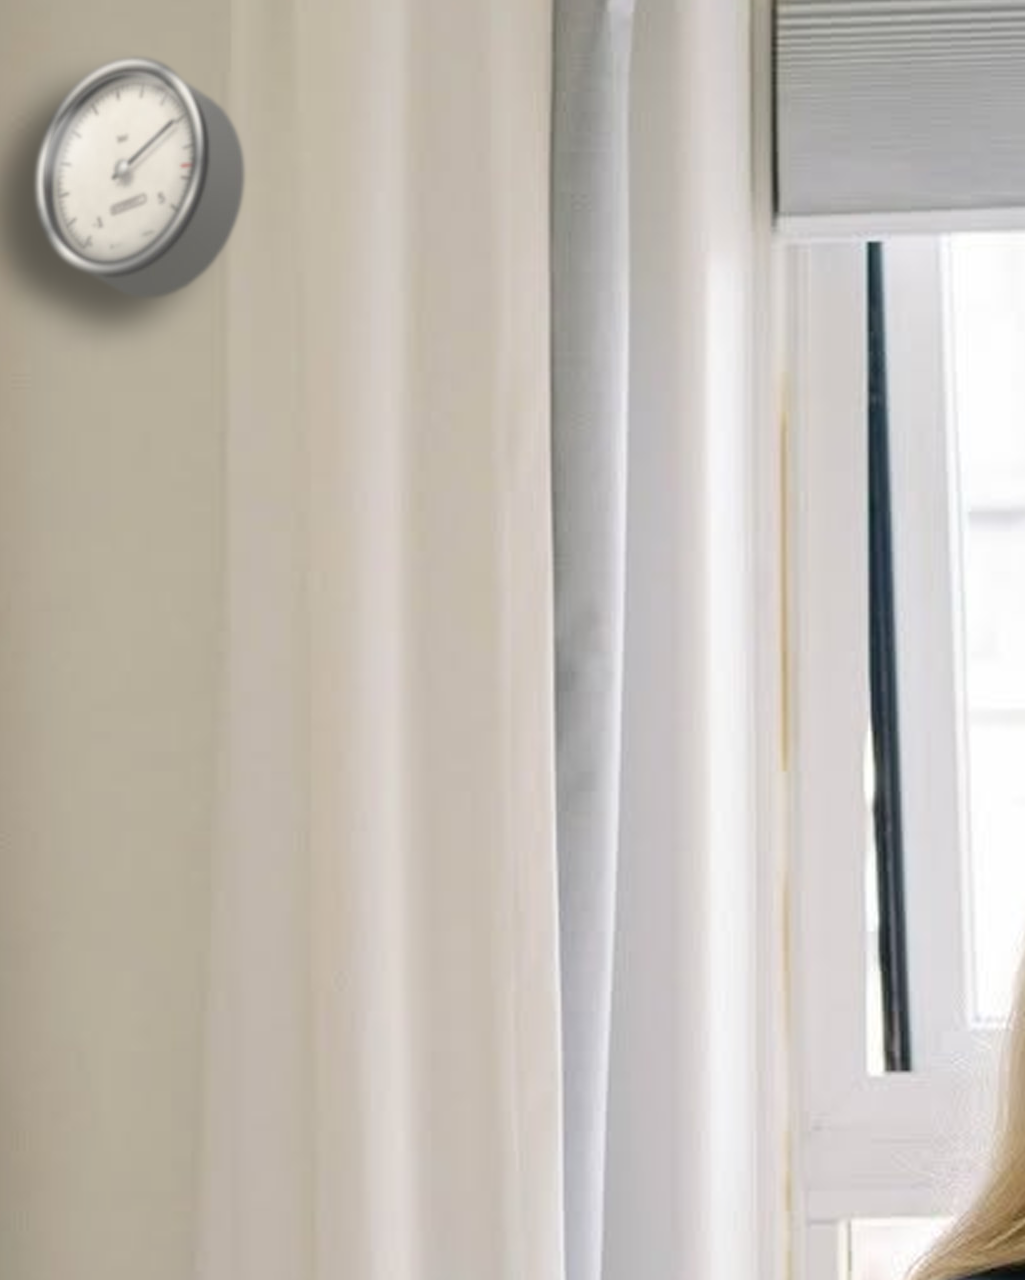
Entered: {"value": 3.5, "unit": "bar"}
